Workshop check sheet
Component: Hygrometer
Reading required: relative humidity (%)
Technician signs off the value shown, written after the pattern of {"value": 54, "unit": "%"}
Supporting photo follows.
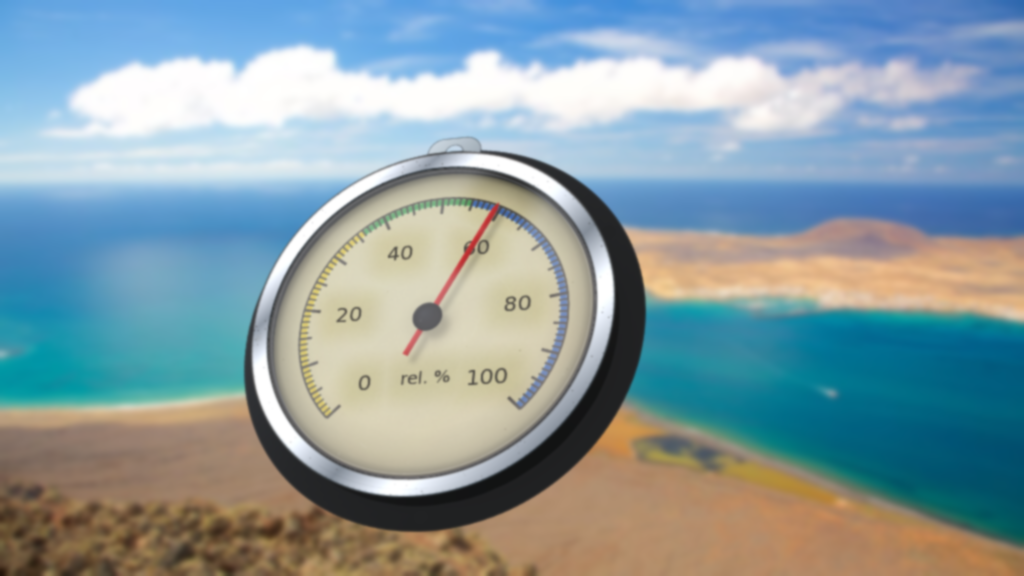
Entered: {"value": 60, "unit": "%"}
